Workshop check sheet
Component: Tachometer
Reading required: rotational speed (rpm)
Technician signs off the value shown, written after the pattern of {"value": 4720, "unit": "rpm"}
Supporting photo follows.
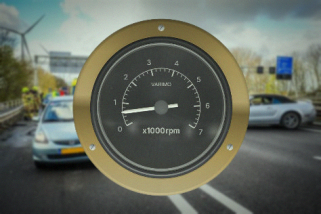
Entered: {"value": 600, "unit": "rpm"}
